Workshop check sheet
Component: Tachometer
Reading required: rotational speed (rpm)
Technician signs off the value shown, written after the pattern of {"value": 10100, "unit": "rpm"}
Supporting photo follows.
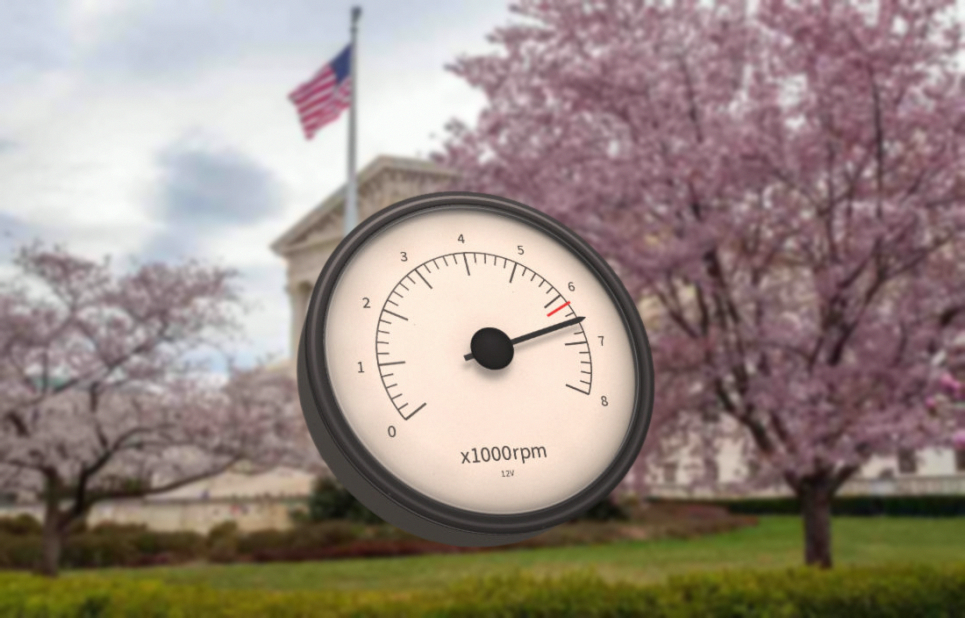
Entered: {"value": 6600, "unit": "rpm"}
